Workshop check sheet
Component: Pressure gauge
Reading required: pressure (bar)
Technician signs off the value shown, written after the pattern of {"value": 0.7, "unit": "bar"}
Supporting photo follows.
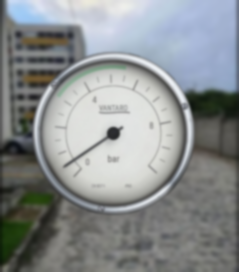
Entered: {"value": 0.5, "unit": "bar"}
